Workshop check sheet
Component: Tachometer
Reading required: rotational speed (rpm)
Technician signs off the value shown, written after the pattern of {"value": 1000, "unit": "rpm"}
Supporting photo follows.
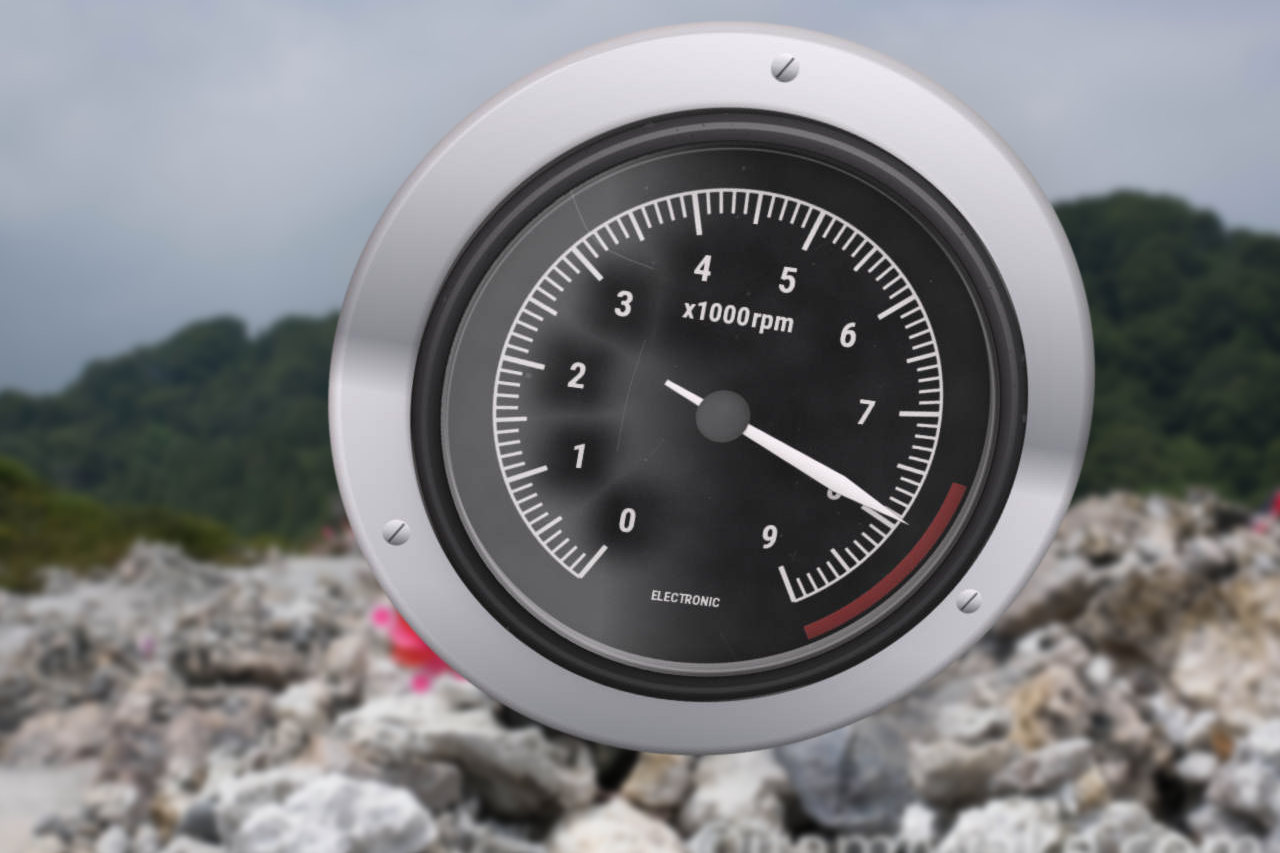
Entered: {"value": 7900, "unit": "rpm"}
